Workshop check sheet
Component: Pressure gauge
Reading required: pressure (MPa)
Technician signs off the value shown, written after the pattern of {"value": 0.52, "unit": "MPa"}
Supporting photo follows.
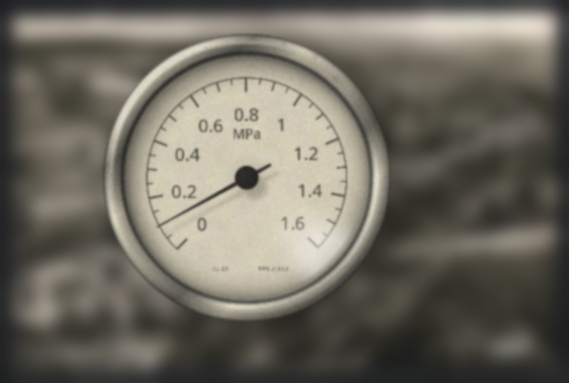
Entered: {"value": 0.1, "unit": "MPa"}
